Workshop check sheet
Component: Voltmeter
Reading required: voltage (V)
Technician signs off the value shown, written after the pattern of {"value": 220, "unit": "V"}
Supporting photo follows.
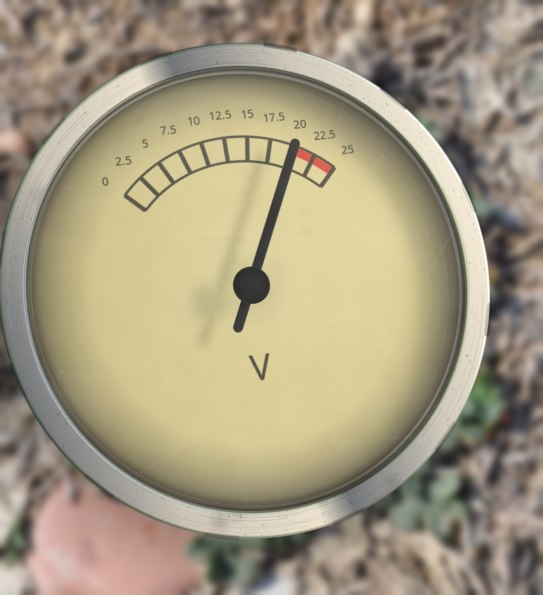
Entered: {"value": 20, "unit": "V"}
